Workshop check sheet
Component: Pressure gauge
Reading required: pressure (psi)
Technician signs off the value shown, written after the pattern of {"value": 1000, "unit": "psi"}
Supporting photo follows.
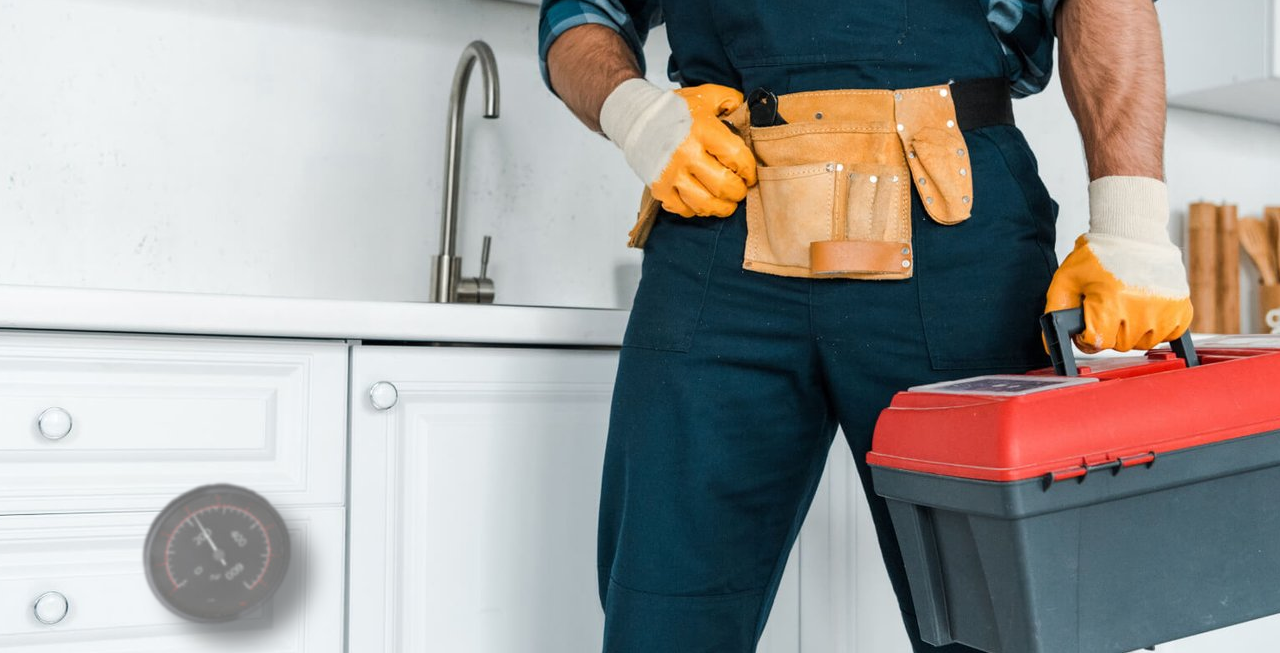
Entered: {"value": 220, "unit": "psi"}
